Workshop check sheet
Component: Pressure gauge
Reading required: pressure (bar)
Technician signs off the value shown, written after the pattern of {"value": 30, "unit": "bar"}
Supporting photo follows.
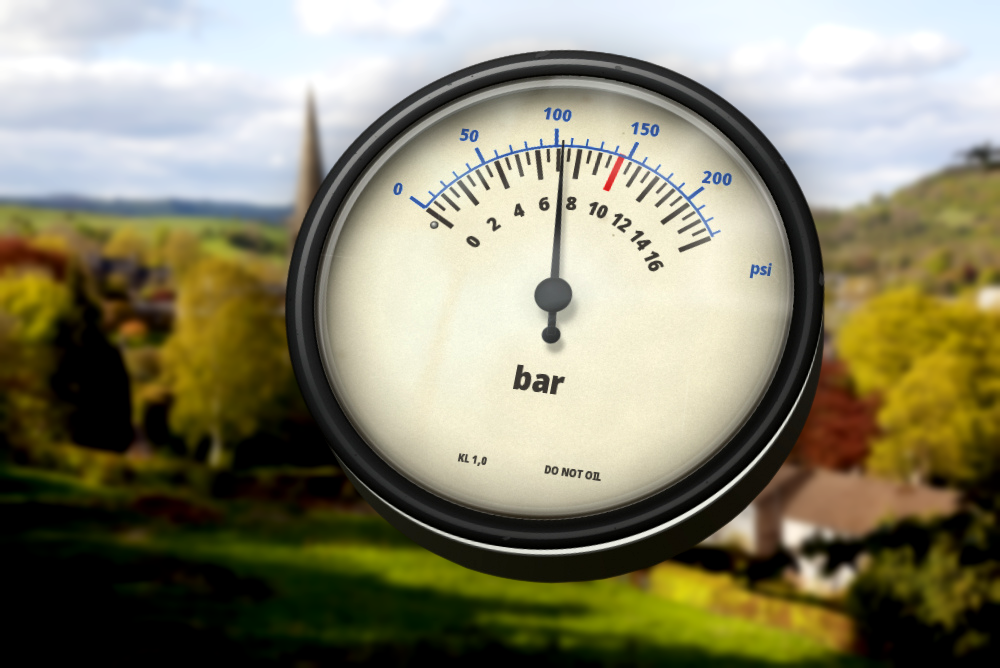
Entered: {"value": 7.25, "unit": "bar"}
